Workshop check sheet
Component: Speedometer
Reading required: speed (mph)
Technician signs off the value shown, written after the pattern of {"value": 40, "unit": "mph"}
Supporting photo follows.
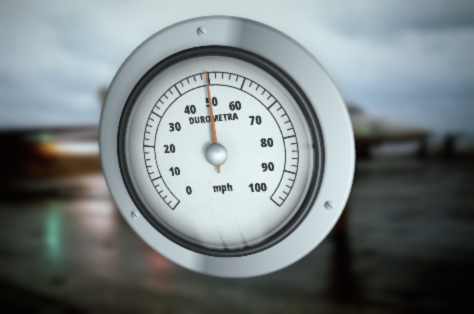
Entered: {"value": 50, "unit": "mph"}
